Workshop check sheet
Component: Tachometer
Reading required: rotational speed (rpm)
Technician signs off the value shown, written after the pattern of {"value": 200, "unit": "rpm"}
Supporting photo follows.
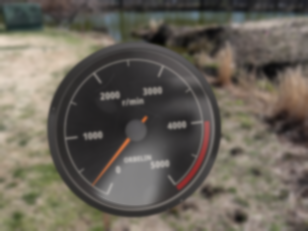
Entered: {"value": 250, "unit": "rpm"}
